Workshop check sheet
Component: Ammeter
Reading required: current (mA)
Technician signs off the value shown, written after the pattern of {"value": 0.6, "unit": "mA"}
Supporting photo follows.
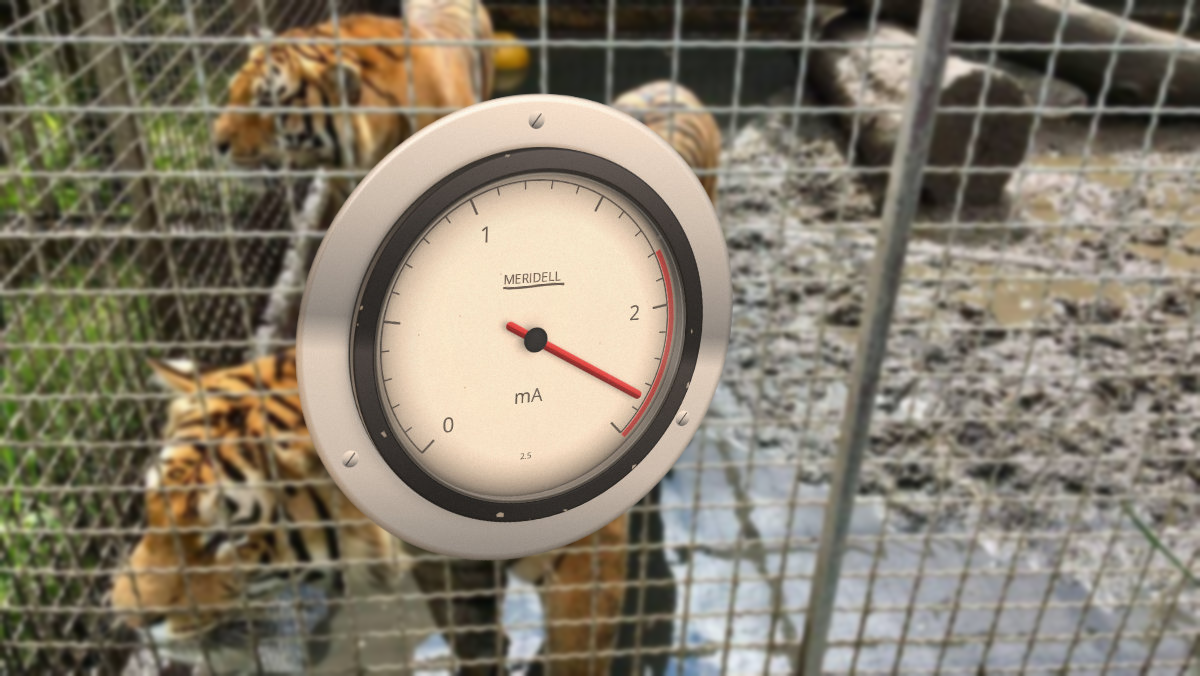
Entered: {"value": 2.35, "unit": "mA"}
